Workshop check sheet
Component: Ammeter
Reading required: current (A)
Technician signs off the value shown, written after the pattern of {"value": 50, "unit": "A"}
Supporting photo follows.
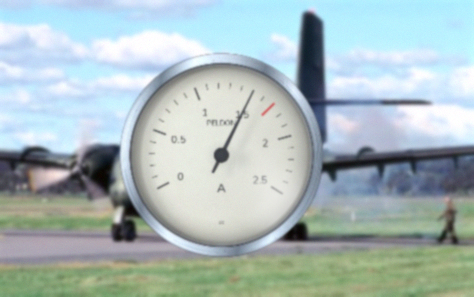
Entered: {"value": 1.5, "unit": "A"}
